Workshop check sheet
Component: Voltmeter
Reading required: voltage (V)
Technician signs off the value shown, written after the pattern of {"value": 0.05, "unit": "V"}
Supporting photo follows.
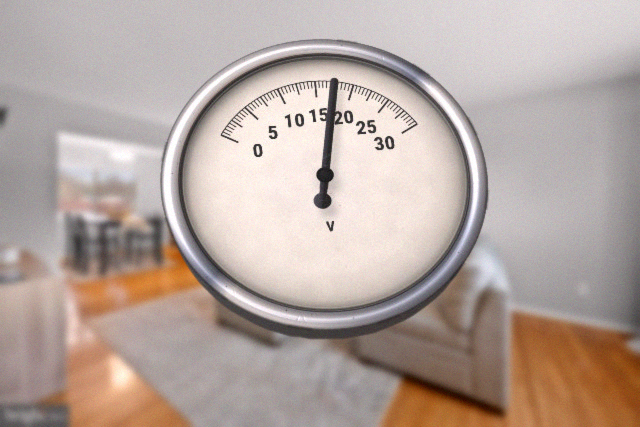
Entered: {"value": 17.5, "unit": "V"}
